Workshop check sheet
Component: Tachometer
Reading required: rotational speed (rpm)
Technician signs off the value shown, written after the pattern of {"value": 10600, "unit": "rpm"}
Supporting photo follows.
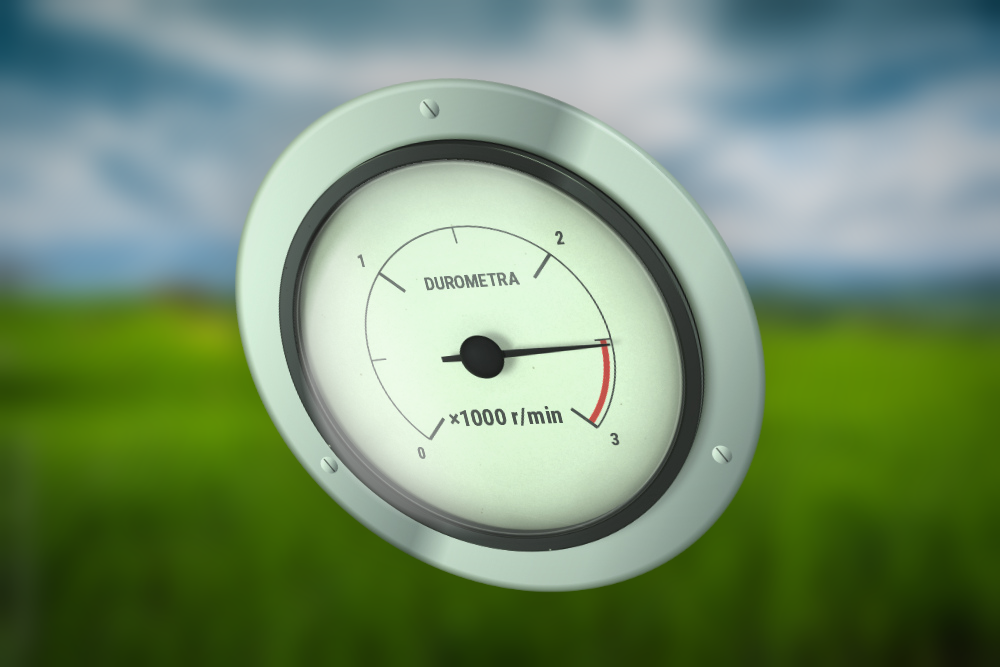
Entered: {"value": 2500, "unit": "rpm"}
